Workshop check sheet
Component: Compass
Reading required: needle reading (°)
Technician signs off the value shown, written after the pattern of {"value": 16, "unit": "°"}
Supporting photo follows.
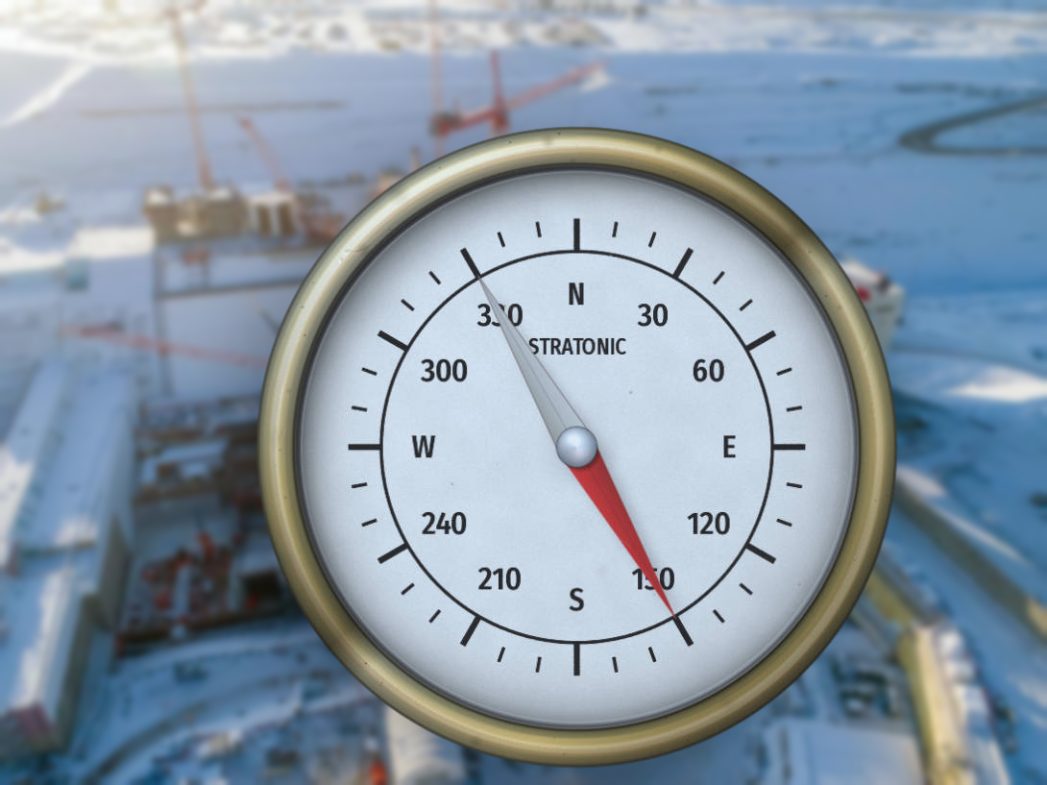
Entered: {"value": 150, "unit": "°"}
